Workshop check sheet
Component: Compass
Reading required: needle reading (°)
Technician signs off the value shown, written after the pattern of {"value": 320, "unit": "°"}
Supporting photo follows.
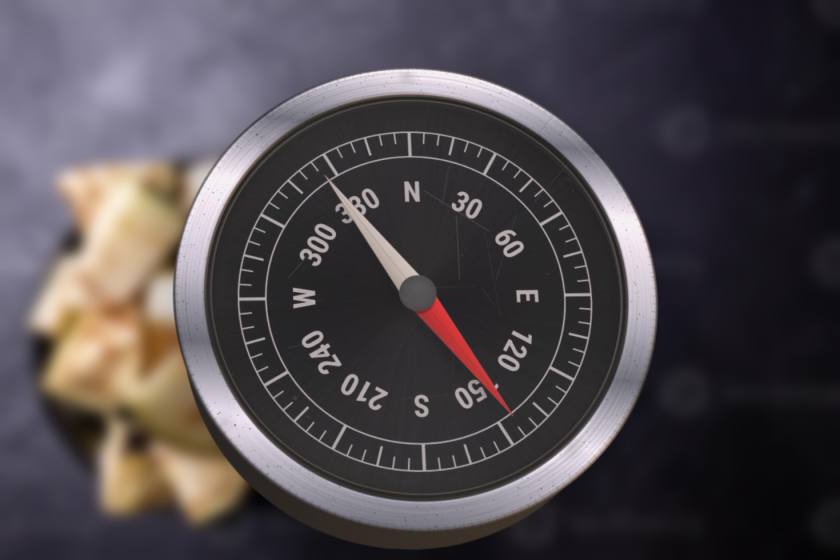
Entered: {"value": 145, "unit": "°"}
